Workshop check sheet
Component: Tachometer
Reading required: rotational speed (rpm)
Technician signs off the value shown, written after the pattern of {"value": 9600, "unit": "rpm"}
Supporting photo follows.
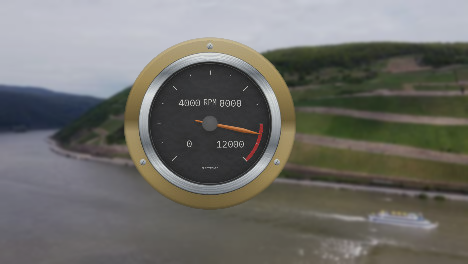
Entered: {"value": 10500, "unit": "rpm"}
